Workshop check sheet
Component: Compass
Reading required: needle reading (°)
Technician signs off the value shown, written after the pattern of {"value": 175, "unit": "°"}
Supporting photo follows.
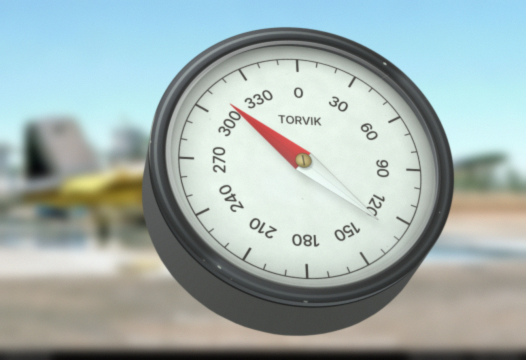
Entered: {"value": 310, "unit": "°"}
